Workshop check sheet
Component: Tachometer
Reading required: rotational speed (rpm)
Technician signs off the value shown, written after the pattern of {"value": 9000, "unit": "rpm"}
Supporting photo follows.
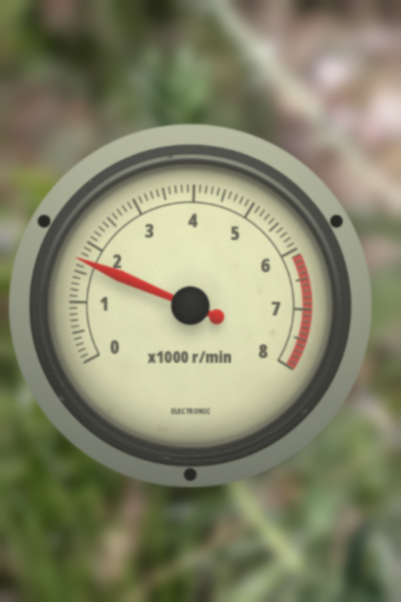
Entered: {"value": 1700, "unit": "rpm"}
